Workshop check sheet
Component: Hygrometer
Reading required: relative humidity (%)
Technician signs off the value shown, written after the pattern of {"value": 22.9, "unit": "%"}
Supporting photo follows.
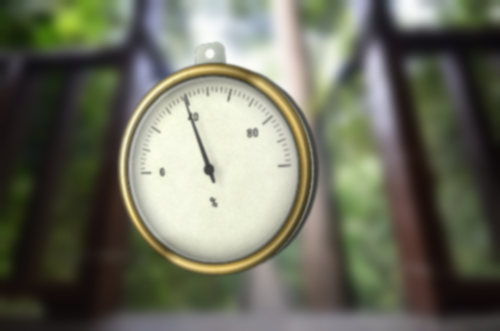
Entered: {"value": 40, "unit": "%"}
